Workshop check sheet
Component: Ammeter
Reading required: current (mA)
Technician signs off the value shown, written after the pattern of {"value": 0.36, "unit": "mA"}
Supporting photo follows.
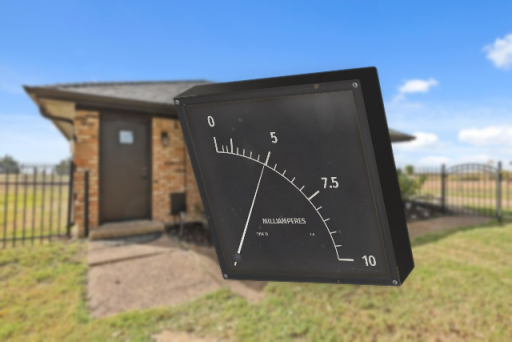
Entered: {"value": 5, "unit": "mA"}
